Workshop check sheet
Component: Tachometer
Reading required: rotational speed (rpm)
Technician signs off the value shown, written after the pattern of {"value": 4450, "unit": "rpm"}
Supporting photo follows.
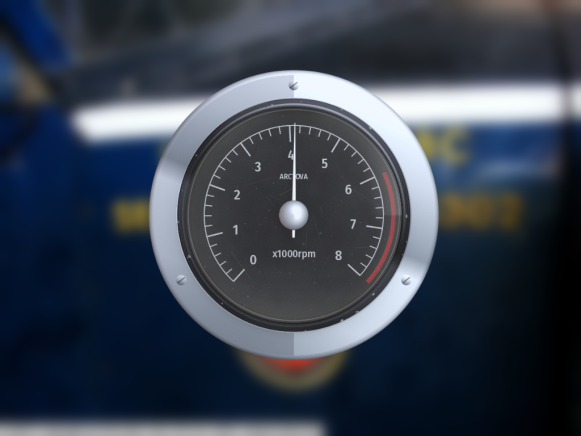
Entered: {"value": 4100, "unit": "rpm"}
